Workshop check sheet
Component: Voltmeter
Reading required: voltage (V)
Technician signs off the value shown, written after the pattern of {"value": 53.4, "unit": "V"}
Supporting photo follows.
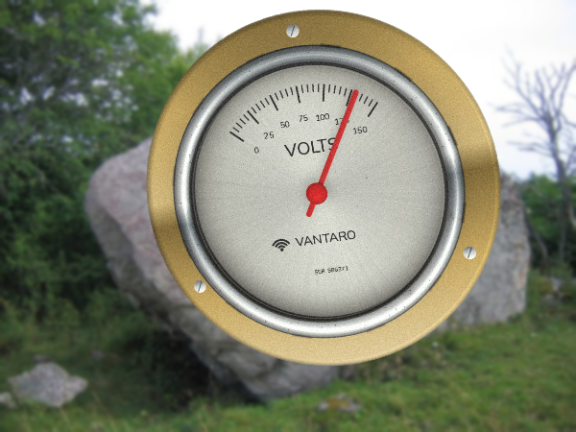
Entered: {"value": 130, "unit": "V"}
